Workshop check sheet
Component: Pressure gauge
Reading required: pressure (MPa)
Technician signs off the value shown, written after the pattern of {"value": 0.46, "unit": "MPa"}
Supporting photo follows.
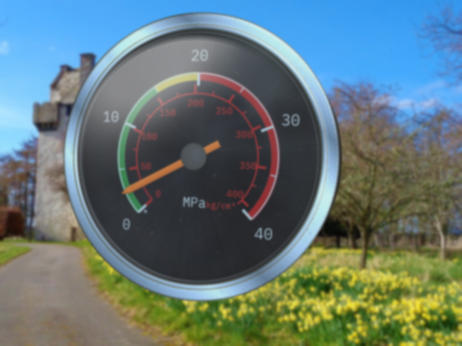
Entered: {"value": 2.5, "unit": "MPa"}
